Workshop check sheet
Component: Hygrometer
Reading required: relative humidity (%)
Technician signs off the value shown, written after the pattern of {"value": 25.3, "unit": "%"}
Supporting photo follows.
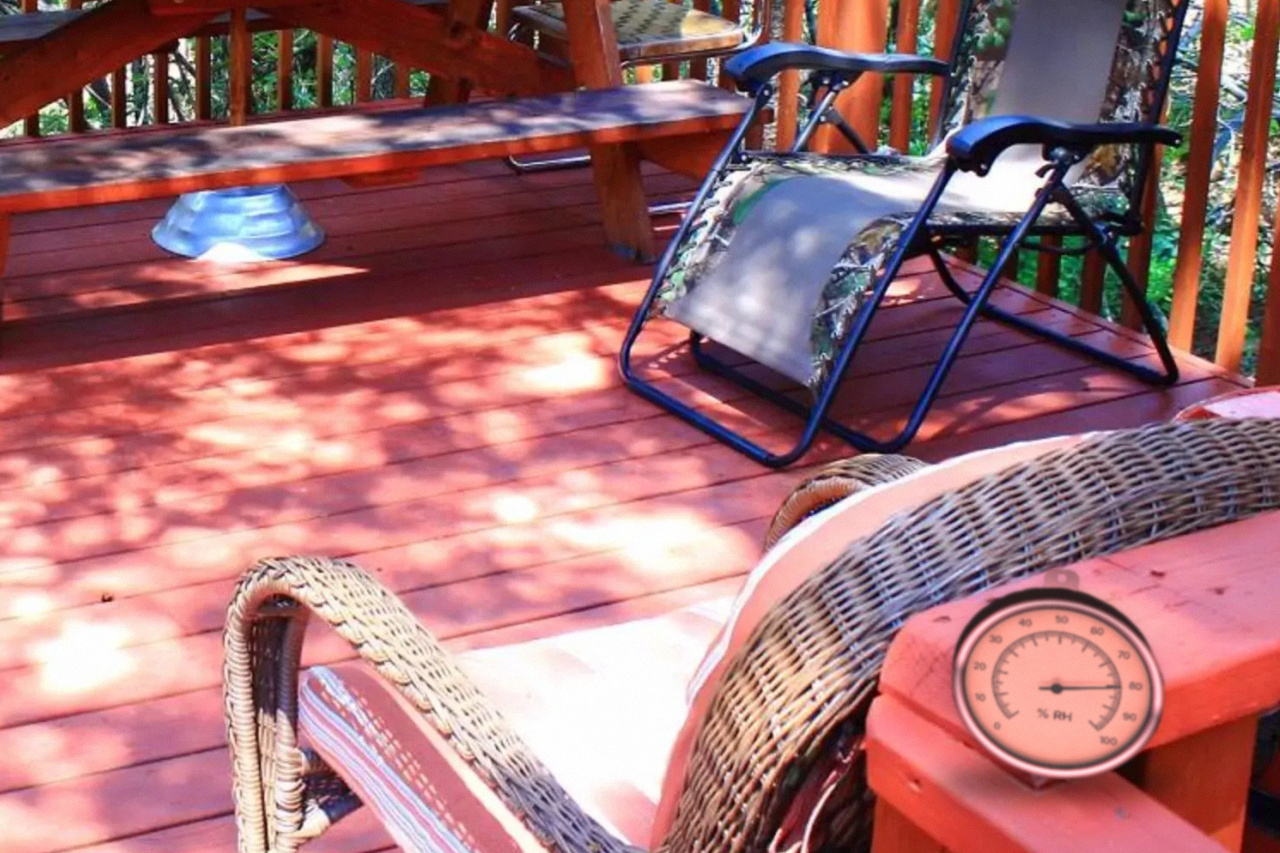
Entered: {"value": 80, "unit": "%"}
